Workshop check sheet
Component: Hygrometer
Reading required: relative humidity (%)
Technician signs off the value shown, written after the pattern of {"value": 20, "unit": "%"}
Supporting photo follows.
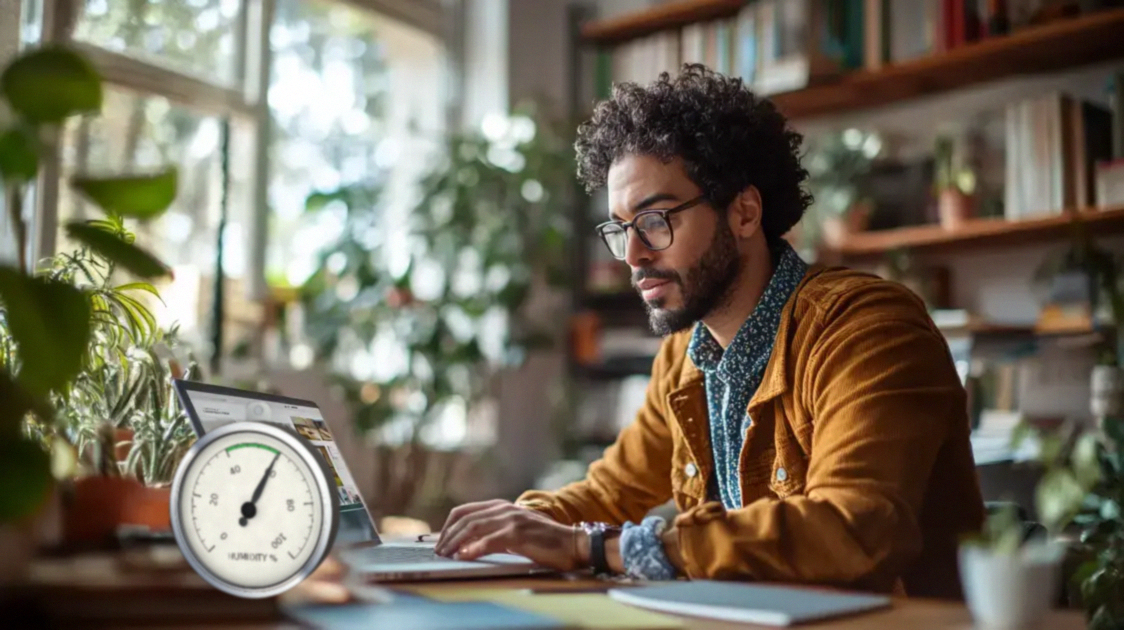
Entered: {"value": 60, "unit": "%"}
